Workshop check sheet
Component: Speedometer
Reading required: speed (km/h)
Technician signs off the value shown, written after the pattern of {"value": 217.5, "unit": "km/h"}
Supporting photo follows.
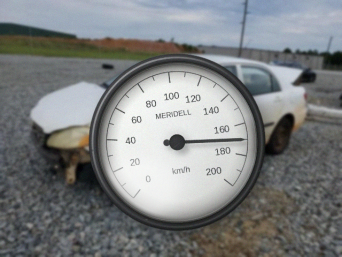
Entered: {"value": 170, "unit": "km/h"}
